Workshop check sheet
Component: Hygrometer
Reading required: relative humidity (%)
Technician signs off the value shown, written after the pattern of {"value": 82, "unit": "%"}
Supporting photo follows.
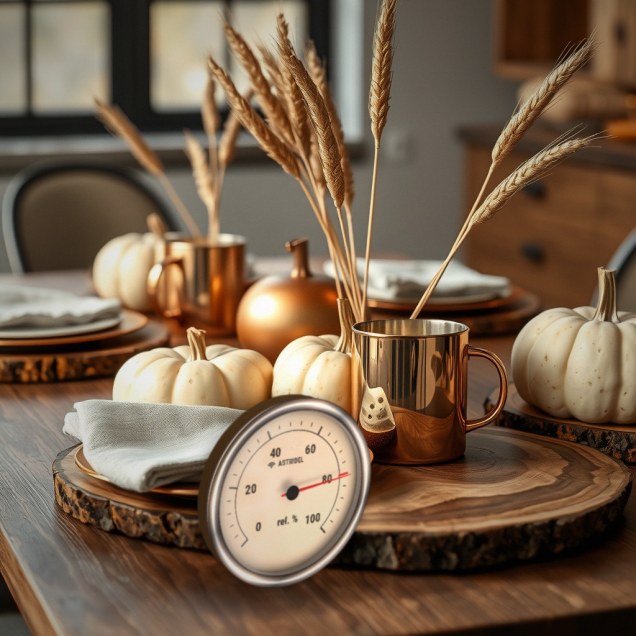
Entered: {"value": 80, "unit": "%"}
